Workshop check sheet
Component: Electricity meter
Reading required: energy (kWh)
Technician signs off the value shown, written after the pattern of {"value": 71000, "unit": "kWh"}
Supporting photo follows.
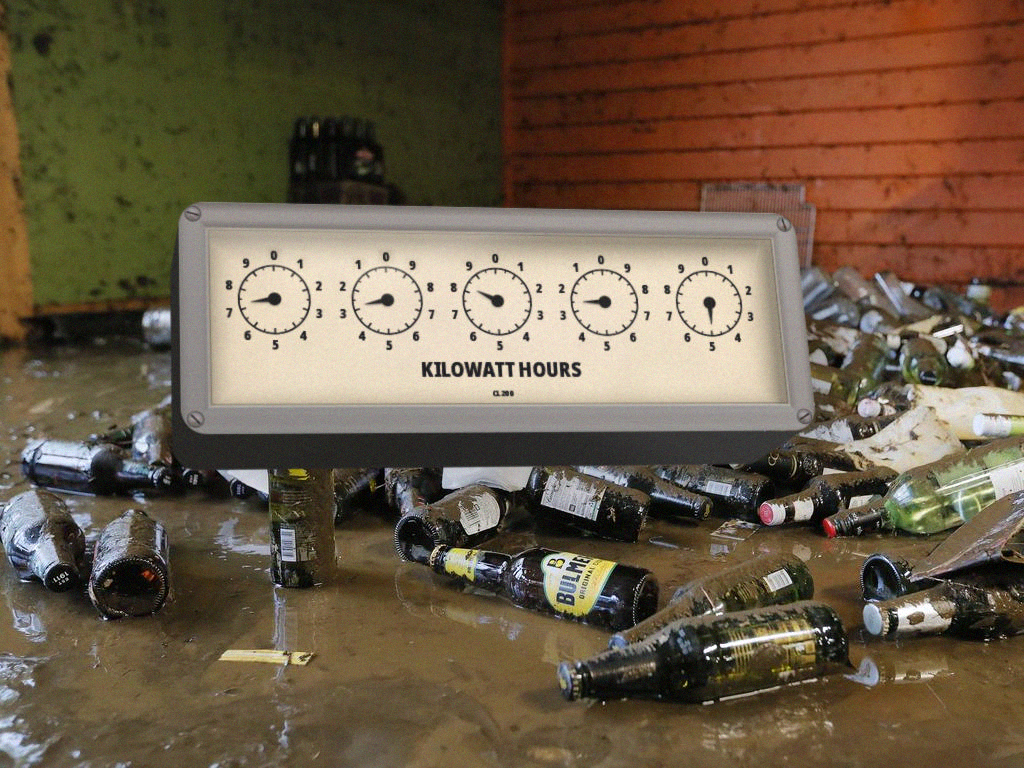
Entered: {"value": 72825, "unit": "kWh"}
